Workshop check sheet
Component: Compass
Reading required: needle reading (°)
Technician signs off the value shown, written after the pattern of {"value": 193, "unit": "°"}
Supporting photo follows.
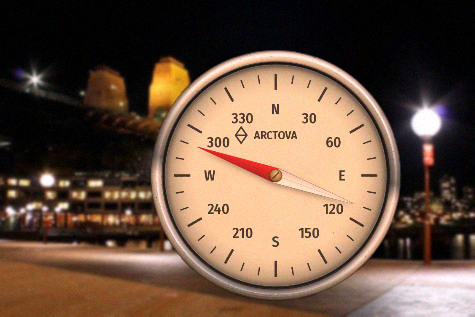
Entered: {"value": 290, "unit": "°"}
